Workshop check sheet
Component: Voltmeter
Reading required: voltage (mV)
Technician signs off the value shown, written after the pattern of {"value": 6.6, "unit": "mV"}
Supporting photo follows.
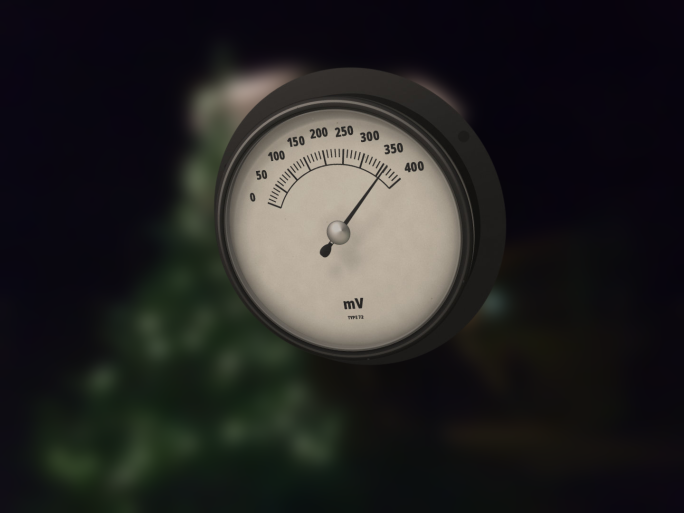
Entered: {"value": 360, "unit": "mV"}
